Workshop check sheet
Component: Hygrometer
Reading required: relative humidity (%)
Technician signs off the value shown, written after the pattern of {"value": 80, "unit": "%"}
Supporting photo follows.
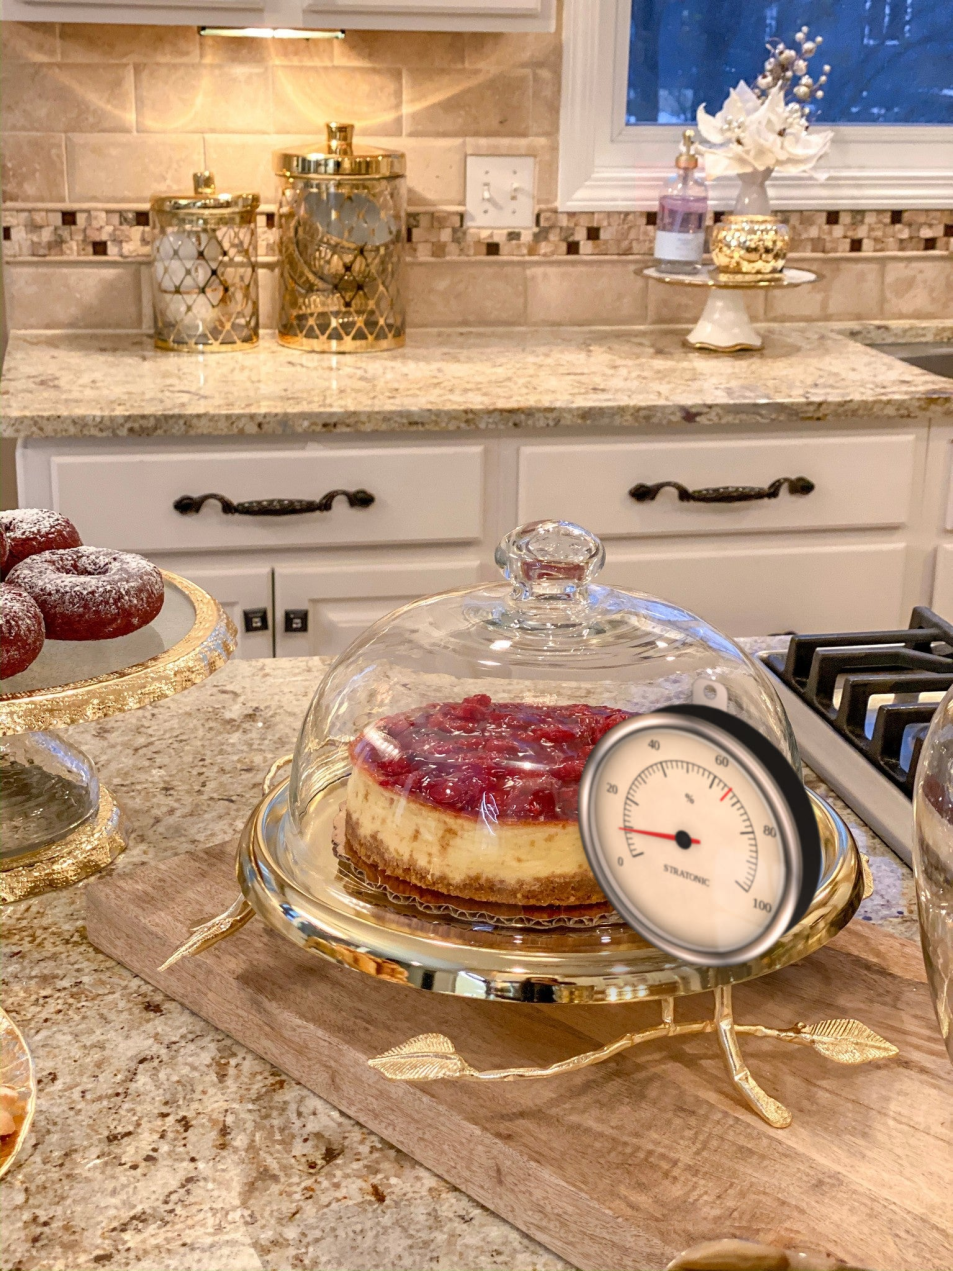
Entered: {"value": 10, "unit": "%"}
